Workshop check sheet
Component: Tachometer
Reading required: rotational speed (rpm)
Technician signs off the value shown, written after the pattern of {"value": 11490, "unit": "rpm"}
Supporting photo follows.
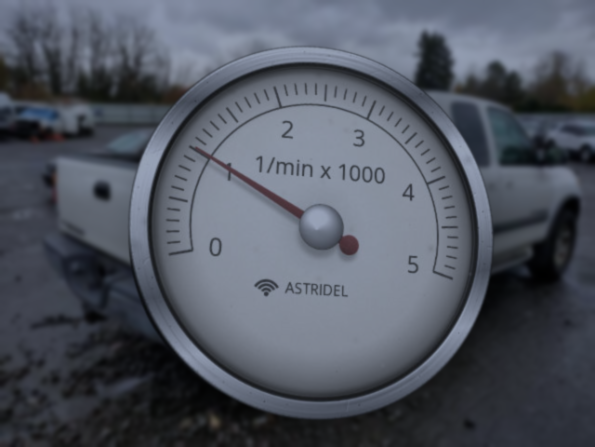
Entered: {"value": 1000, "unit": "rpm"}
